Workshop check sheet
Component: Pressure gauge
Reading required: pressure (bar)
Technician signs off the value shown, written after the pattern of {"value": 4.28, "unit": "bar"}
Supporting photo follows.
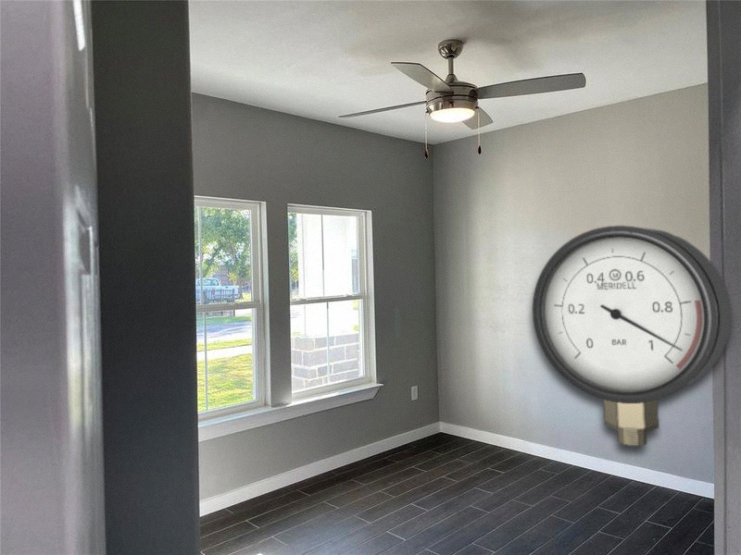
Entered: {"value": 0.95, "unit": "bar"}
